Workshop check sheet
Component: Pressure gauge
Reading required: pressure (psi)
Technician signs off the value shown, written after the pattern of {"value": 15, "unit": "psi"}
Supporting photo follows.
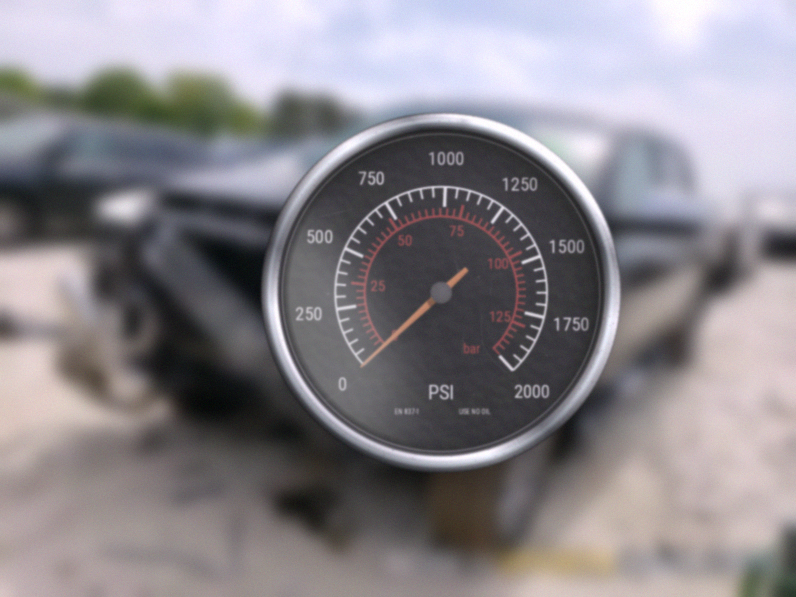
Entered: {"value": 0, "unit": "psi"}
